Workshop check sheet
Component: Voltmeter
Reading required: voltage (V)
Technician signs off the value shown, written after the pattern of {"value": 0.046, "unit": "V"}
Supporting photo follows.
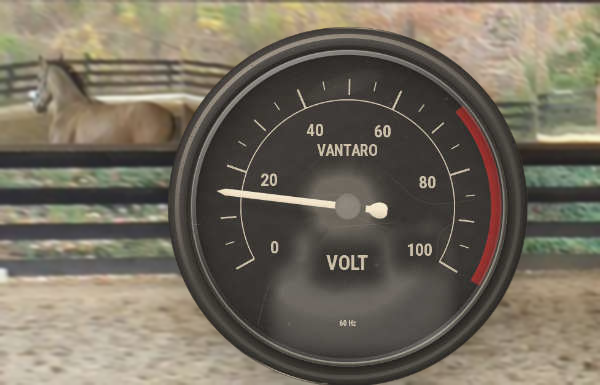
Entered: {"value": 15, "unit": "V"}
